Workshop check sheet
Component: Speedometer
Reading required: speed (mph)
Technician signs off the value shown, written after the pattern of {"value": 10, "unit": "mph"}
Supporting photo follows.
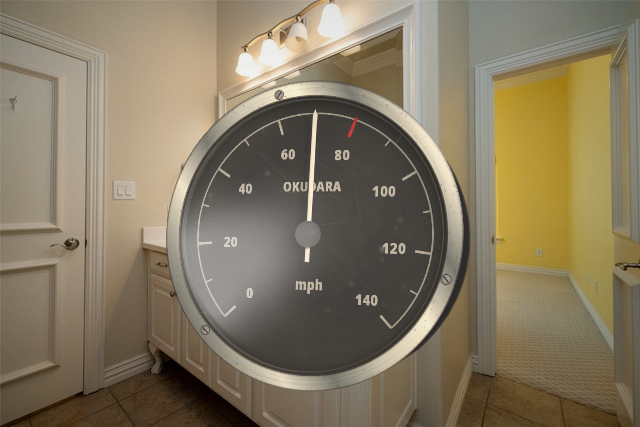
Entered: {"value": 70, "unit": "mph"}
